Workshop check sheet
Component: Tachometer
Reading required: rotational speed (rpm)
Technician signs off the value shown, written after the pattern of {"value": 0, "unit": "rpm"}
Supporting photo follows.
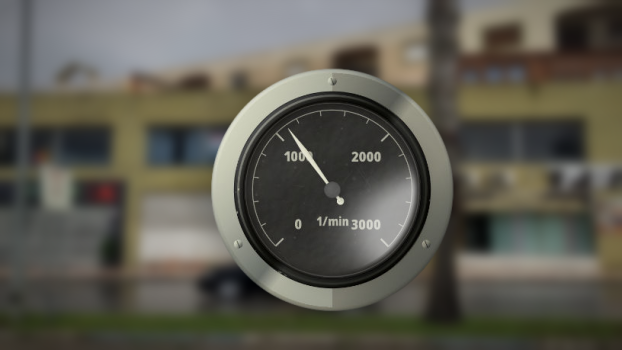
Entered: {"value": 1100, "unit": "rpm"}
